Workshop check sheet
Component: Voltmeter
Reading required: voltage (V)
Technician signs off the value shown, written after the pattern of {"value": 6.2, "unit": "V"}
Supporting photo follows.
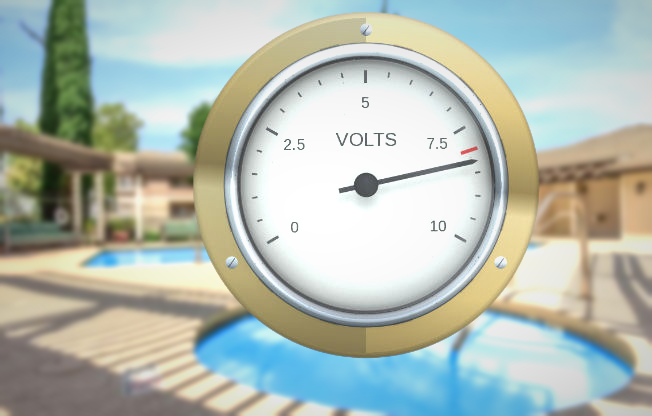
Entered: {"value": 8.25, "unit": "V"}
